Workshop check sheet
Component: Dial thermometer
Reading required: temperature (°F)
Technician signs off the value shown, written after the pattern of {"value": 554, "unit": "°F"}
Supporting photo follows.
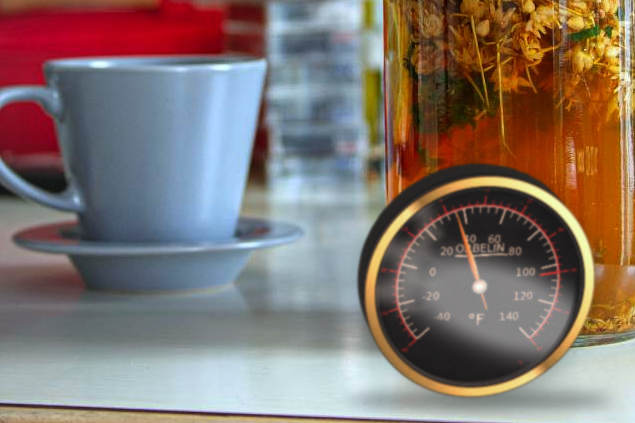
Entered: {"value": 36, "unit": "°F"}
